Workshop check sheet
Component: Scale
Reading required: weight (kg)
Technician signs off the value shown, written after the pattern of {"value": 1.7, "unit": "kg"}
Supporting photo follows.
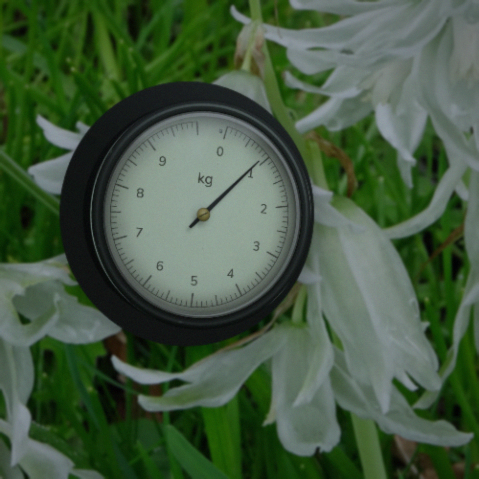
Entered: {"value": 0.9, "unit": "kg"}
